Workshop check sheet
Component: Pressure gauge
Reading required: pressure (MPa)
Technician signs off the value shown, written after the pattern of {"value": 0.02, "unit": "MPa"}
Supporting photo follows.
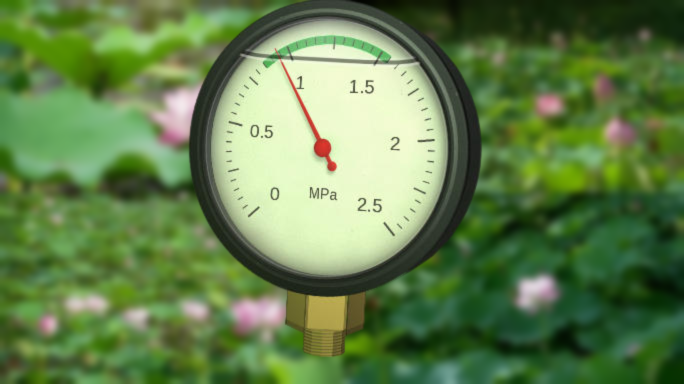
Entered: {"value": 0.95, "unit": "MPa"}
